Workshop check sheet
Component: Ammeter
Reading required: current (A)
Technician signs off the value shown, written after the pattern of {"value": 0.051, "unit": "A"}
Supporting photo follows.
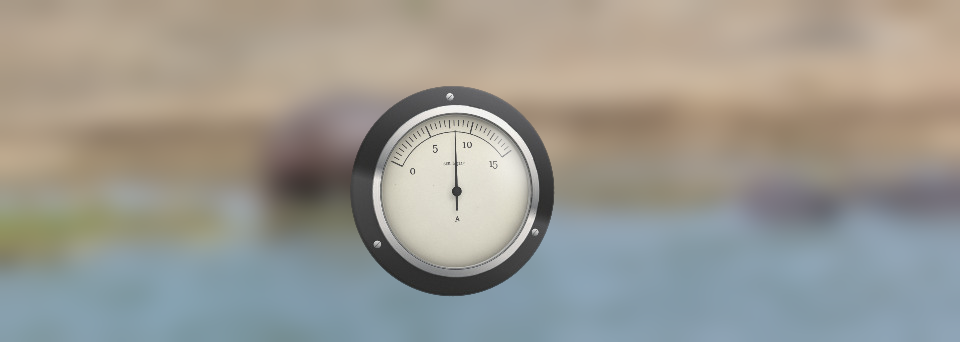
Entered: {"value": 8, "unit": "A"}
